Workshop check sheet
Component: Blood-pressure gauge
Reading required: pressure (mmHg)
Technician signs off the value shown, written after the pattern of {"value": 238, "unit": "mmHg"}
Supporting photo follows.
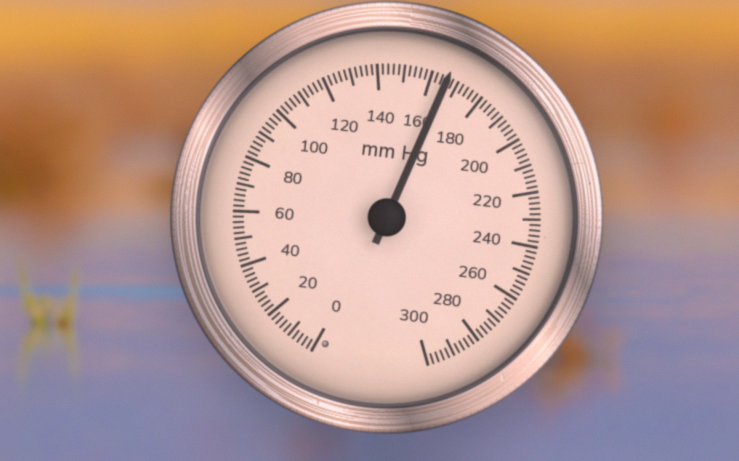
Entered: {"value": 166, "unit": "mmHg"}
